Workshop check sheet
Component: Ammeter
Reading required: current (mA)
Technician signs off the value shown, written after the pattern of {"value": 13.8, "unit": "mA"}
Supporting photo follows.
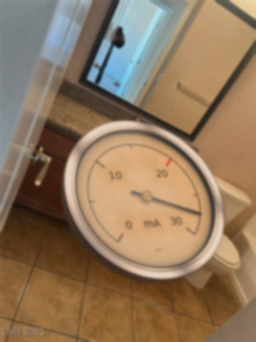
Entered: {"value": 27.5, "unit": "mA"}
